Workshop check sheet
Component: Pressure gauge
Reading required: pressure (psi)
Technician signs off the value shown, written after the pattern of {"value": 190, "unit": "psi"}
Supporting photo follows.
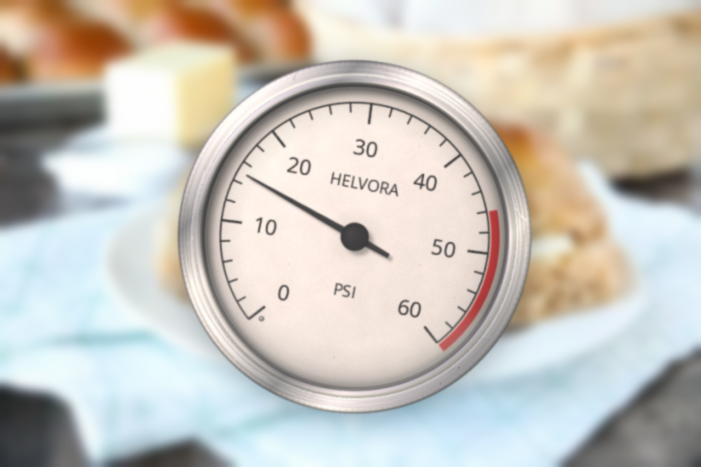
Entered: {"value": 15, "unit": "psi"}
